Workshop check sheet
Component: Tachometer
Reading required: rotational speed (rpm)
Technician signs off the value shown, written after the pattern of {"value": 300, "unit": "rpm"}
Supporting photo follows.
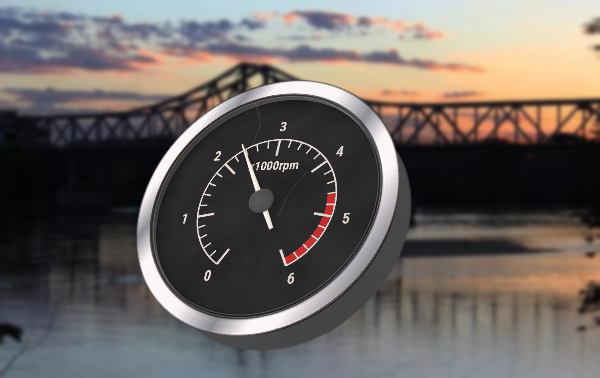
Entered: {"value": 2400, "unit": "rpm"}
